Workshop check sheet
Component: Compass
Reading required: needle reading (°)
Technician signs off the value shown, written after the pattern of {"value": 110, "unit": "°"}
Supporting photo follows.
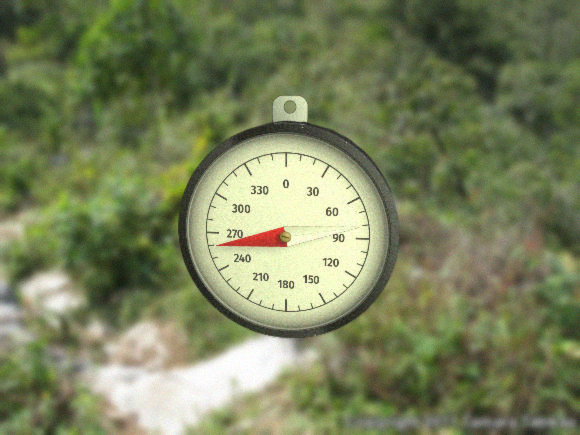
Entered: {"value": 260, "unit": "°"}
